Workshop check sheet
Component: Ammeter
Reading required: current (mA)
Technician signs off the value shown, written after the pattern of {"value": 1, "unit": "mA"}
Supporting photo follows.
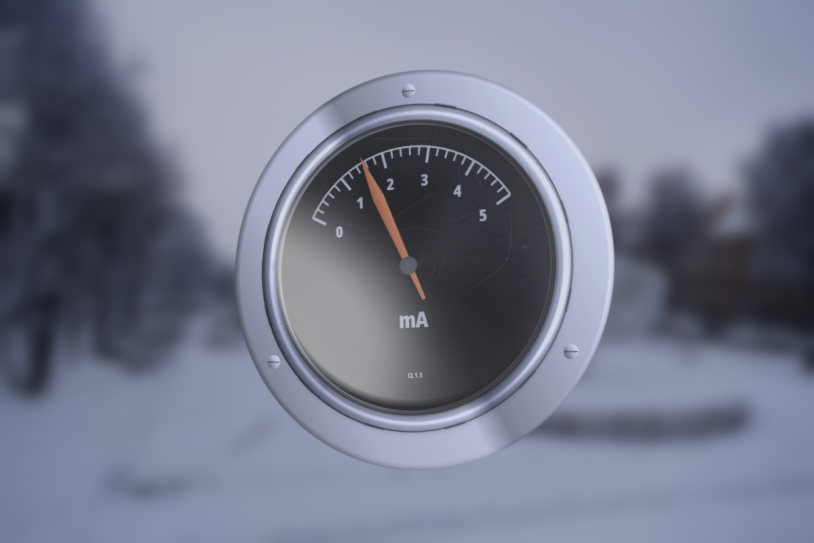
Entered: {"value": 1.6, "unit": "mA"}
